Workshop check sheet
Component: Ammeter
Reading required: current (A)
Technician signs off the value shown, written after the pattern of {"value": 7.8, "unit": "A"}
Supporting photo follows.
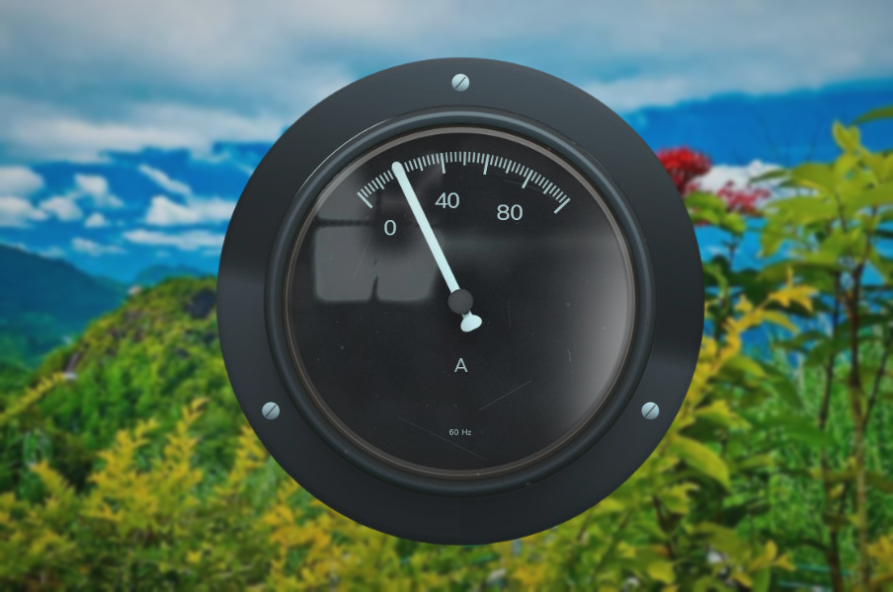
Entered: {"value": 20, "unit": "A"}
